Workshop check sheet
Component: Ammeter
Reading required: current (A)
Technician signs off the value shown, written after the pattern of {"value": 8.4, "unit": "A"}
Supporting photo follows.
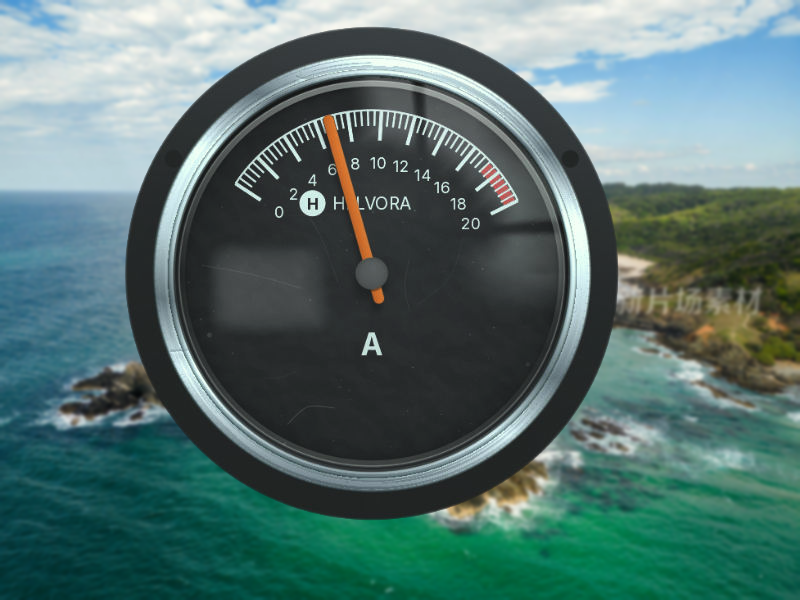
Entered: {"value": 6.8, "unit": "A"}
